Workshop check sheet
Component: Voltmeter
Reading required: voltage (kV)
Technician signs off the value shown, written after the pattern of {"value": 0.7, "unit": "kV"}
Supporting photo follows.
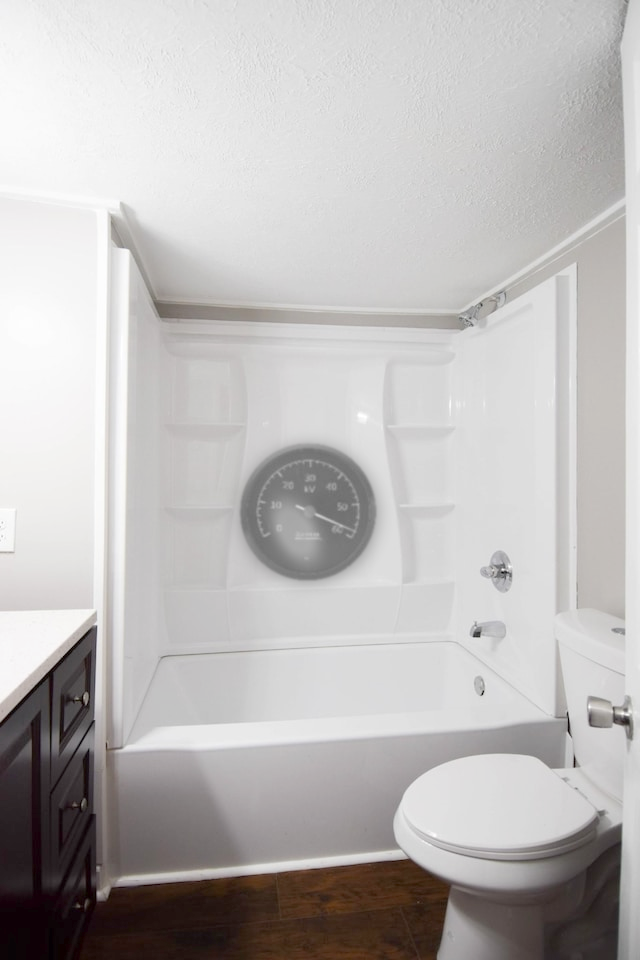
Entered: {"value": 58, "unit": "kV"}
